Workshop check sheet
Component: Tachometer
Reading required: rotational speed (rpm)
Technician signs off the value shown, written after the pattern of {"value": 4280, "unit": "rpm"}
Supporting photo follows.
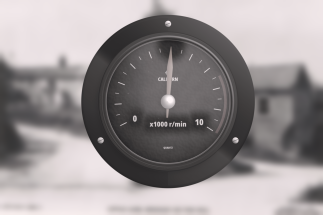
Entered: {"value": 5000, "unit": "rpm"}
